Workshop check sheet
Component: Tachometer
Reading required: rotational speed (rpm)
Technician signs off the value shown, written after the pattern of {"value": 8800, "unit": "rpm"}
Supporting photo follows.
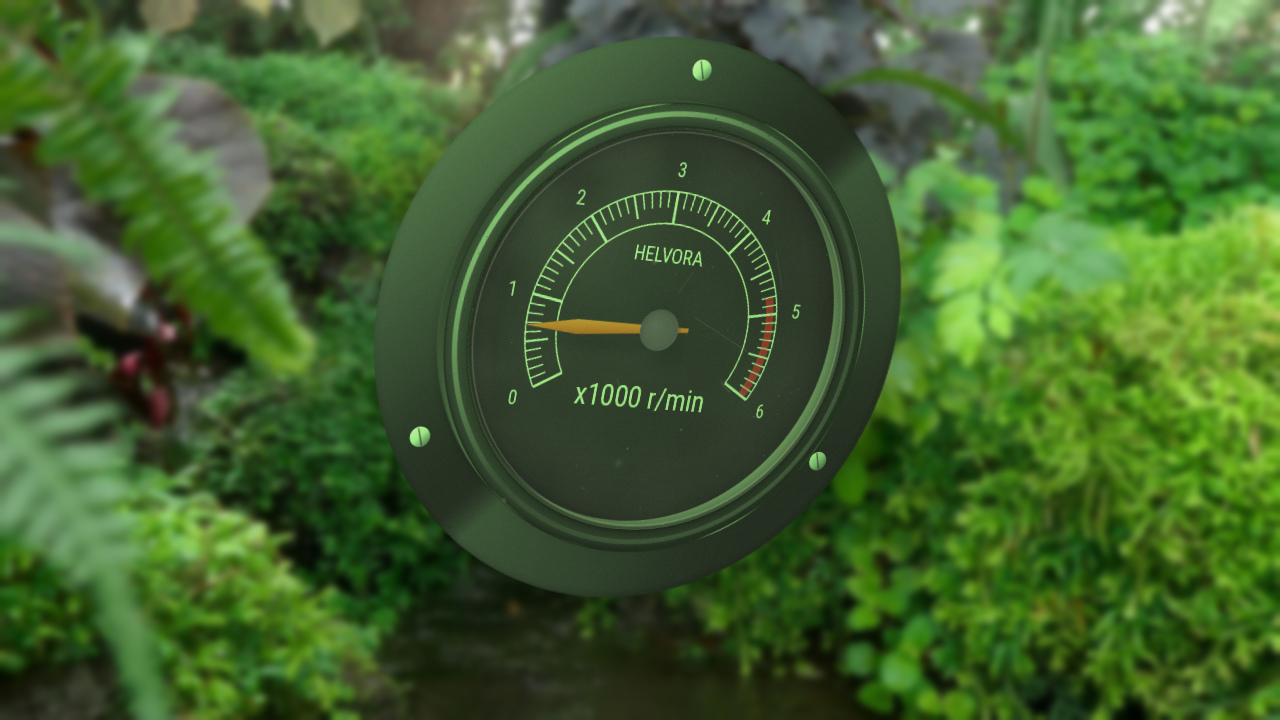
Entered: {"value": 700, "unit": "rpm"}
